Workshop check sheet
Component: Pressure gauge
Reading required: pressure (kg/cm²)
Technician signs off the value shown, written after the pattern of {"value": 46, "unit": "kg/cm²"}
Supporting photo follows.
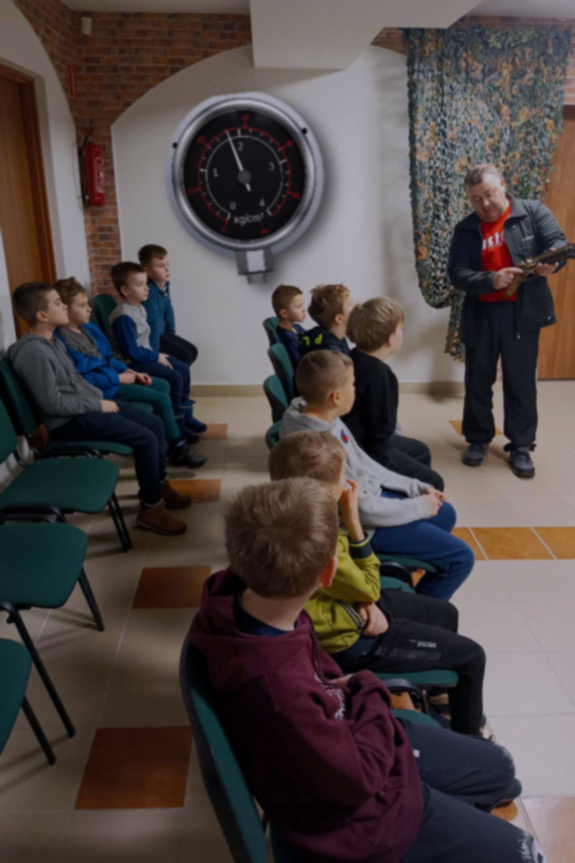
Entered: {"value": 1.8, "unit": "kg/cm²"}
